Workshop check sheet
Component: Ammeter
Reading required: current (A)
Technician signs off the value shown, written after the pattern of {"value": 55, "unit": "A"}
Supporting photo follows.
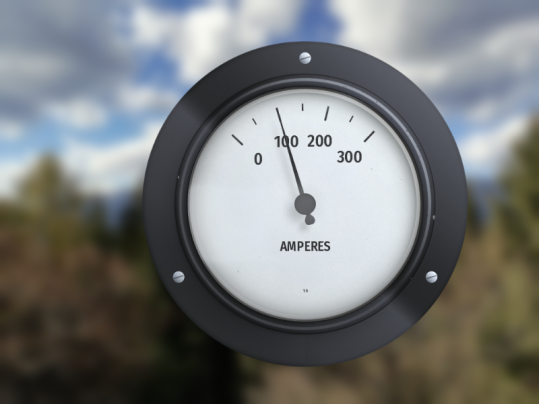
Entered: {"value": 100, "unit": "A"}
